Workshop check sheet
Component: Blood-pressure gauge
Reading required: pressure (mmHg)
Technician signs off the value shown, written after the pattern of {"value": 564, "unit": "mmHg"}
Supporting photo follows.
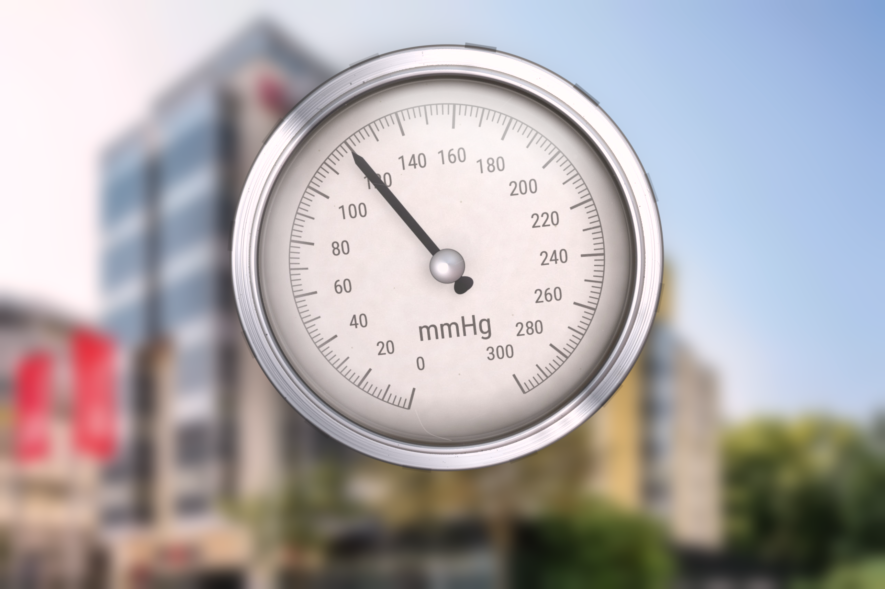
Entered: {"value": 120, "unit": "mmHg"}
